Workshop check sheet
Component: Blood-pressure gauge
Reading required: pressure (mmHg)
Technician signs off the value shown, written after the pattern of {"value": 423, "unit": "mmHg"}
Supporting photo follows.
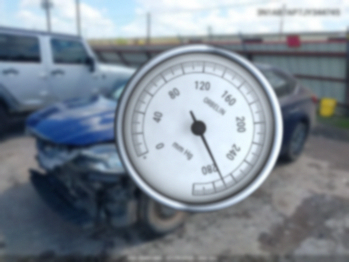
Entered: {"value": 270, "unit": "mmHg"}
